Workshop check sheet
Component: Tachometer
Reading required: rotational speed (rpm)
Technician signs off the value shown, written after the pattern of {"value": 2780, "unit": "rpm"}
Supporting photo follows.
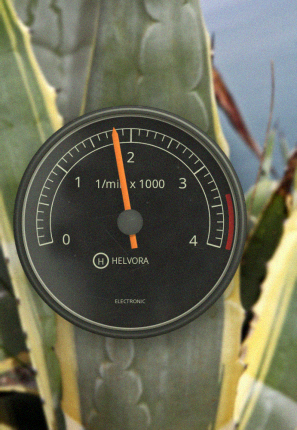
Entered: {"value": 1800, "unit": "rpm"}
